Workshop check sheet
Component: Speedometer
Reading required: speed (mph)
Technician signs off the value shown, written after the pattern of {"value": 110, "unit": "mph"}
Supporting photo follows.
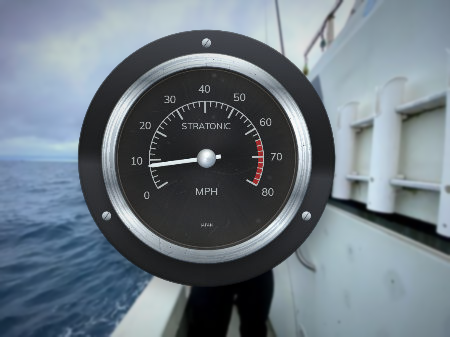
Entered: {"value": 8, "unit": "mph"}
